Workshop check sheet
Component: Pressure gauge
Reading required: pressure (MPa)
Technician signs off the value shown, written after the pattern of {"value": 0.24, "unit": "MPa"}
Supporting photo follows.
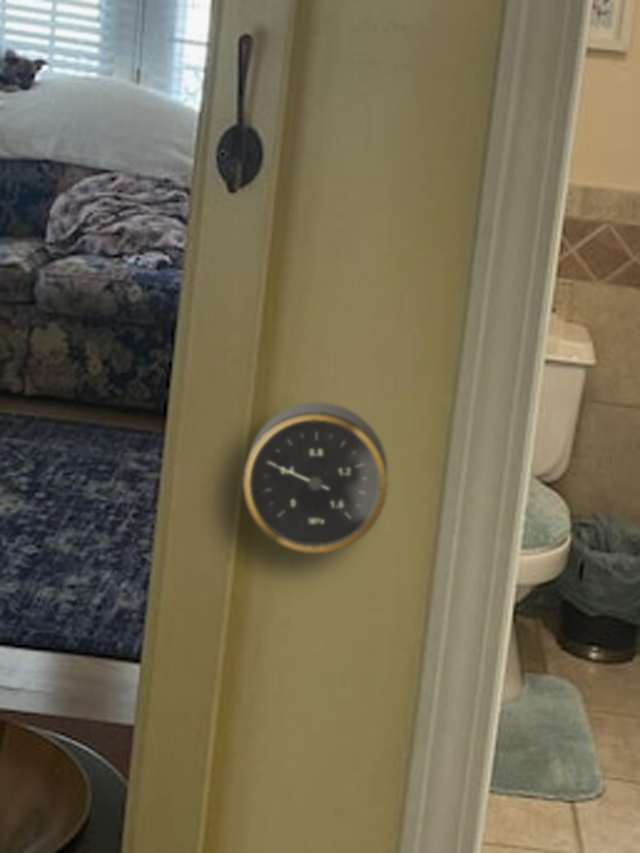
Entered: {"value": 0.4, "unit": "MPa"}
